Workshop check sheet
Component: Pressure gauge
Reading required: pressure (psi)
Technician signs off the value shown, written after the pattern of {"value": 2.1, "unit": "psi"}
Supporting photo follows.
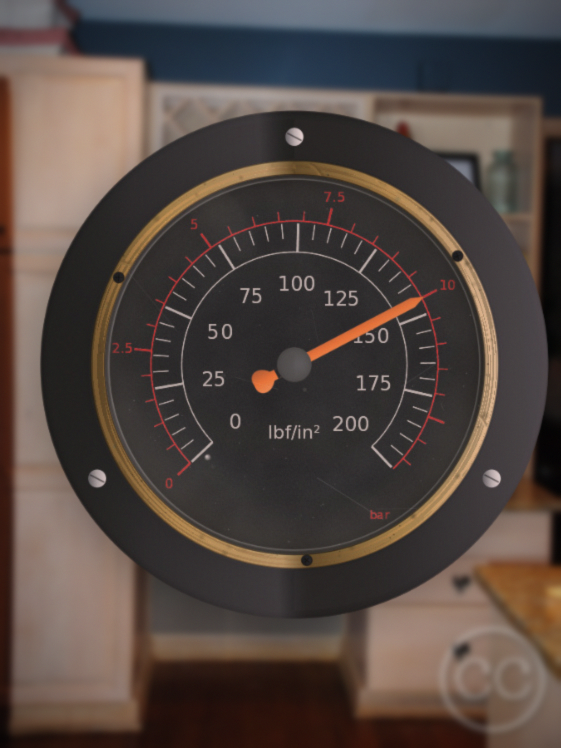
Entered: {"value": 145, "unit": "psi"}
